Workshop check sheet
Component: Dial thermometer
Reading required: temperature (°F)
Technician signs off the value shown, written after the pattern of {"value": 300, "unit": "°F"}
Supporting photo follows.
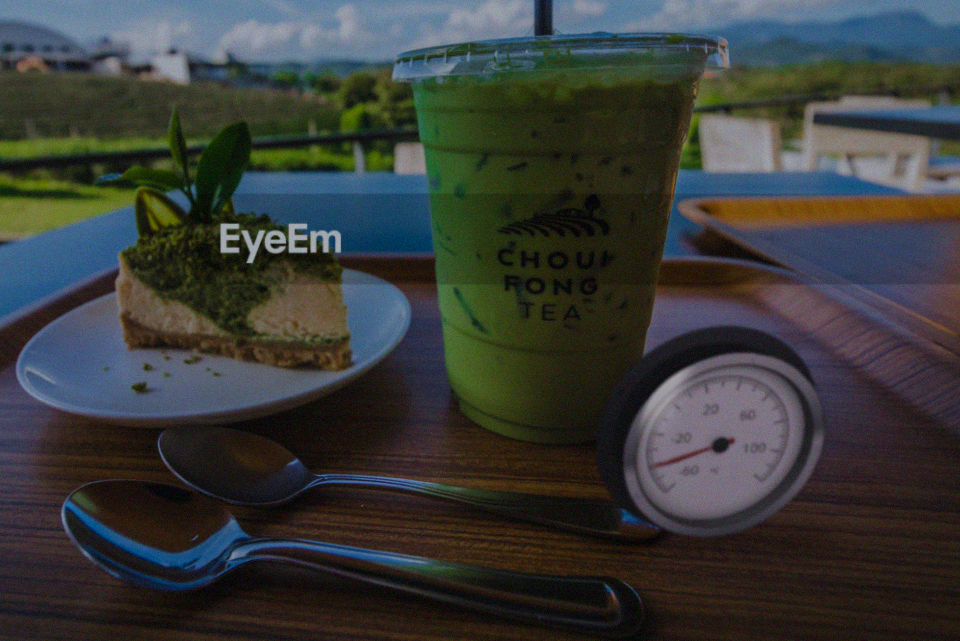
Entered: {"value": -40, "unit": "°F"}
